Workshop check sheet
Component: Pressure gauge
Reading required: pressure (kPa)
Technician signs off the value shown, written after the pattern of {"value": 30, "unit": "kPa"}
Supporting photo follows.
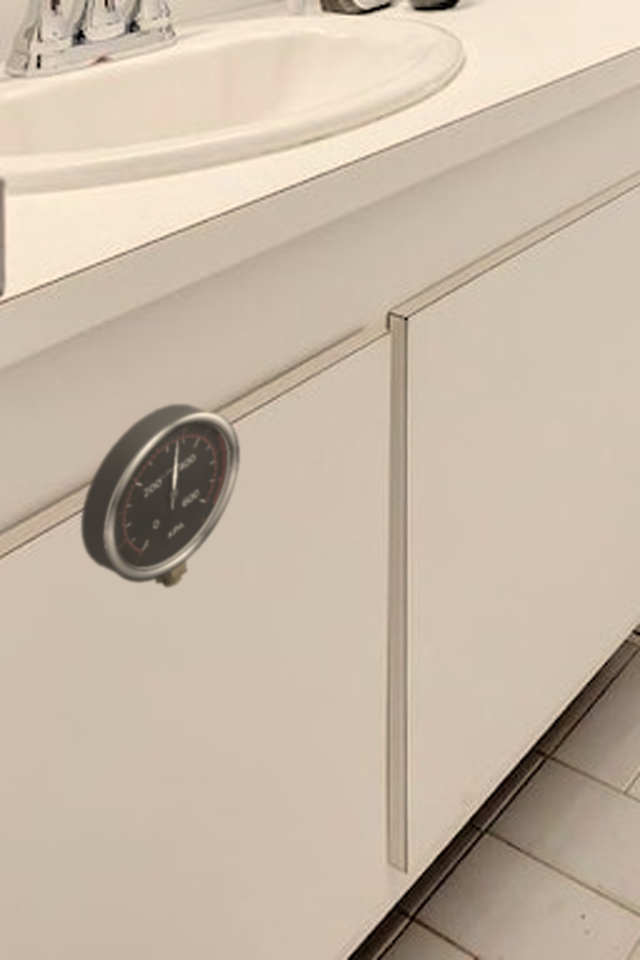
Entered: {"value": 325, "unit": "kPa"}
